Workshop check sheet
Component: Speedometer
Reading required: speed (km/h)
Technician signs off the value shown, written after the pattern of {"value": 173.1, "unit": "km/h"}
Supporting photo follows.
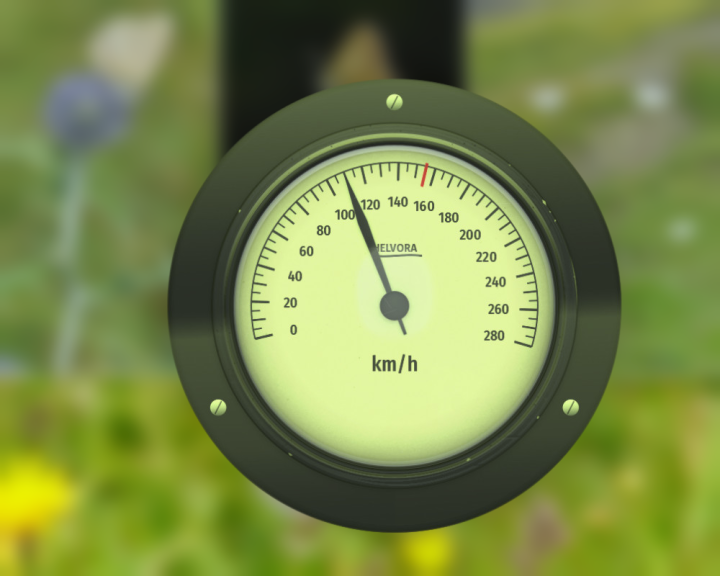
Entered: {"value": 110, "unit": "km/h"}
